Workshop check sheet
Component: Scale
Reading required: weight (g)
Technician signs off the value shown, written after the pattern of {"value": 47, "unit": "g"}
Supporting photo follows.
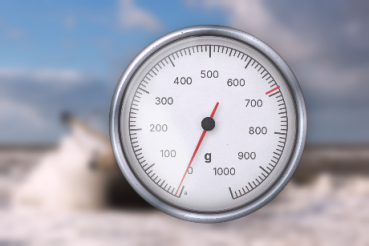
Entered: {"value": 10, "unit": "g"}
